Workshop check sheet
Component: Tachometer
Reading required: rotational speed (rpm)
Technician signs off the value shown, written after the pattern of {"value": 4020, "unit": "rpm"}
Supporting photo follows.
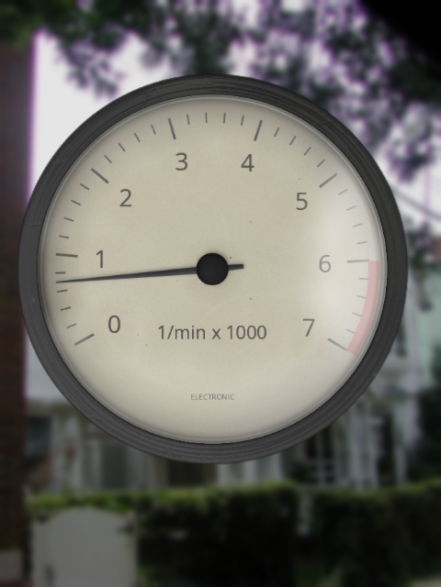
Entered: {"value": 700, "unit": "rpm"}
